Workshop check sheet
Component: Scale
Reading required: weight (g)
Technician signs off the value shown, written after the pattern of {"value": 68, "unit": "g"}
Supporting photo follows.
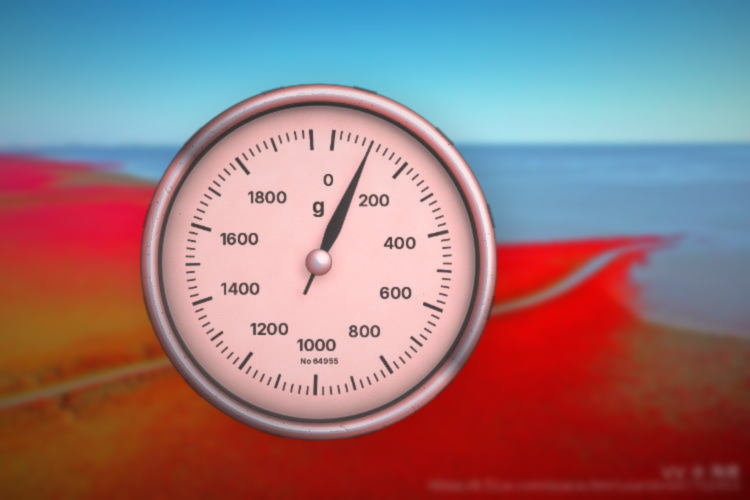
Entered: {"value": 100, "unit": "g"}
